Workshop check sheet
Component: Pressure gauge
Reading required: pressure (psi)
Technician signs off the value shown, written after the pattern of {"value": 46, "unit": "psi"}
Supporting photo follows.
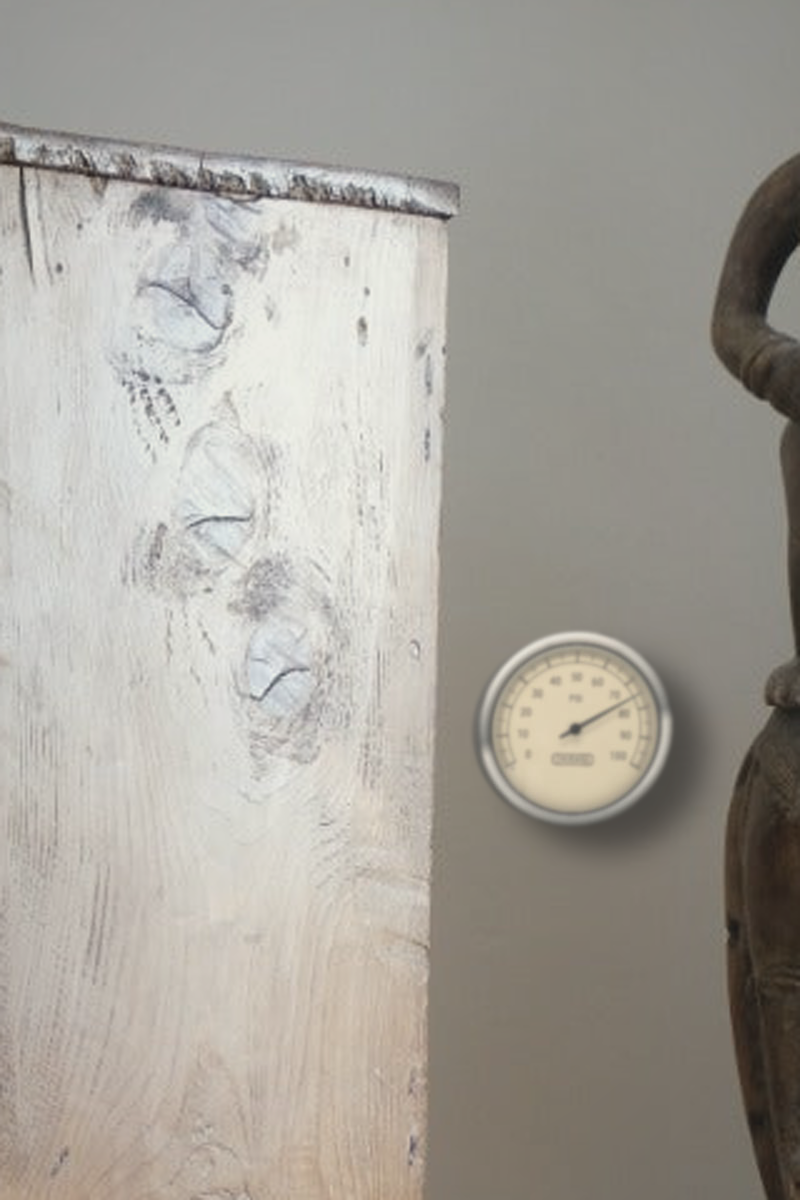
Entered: {"value": 75, "unit": "psi"}
